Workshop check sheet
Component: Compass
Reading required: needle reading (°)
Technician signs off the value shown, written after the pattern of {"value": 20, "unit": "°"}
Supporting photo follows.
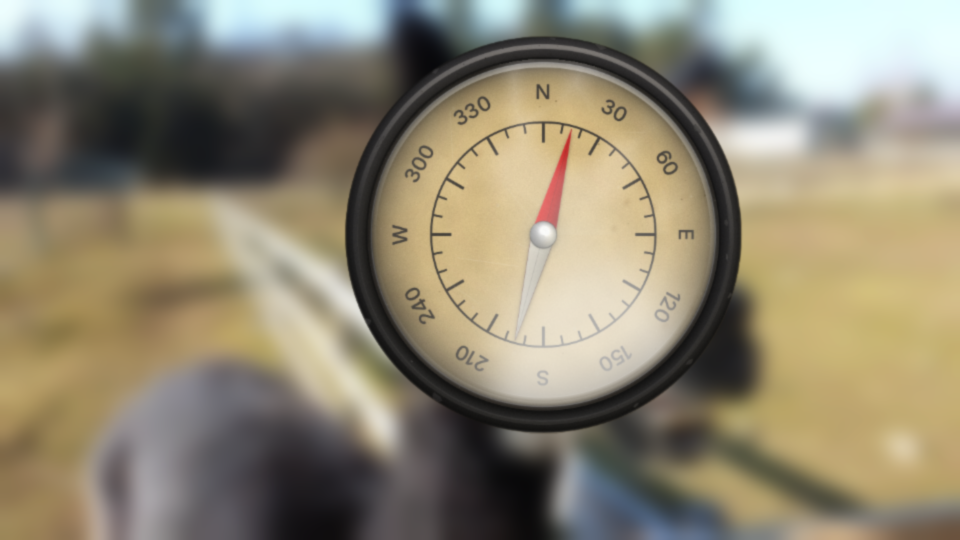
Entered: {"value": 15, "unit": "°"}
